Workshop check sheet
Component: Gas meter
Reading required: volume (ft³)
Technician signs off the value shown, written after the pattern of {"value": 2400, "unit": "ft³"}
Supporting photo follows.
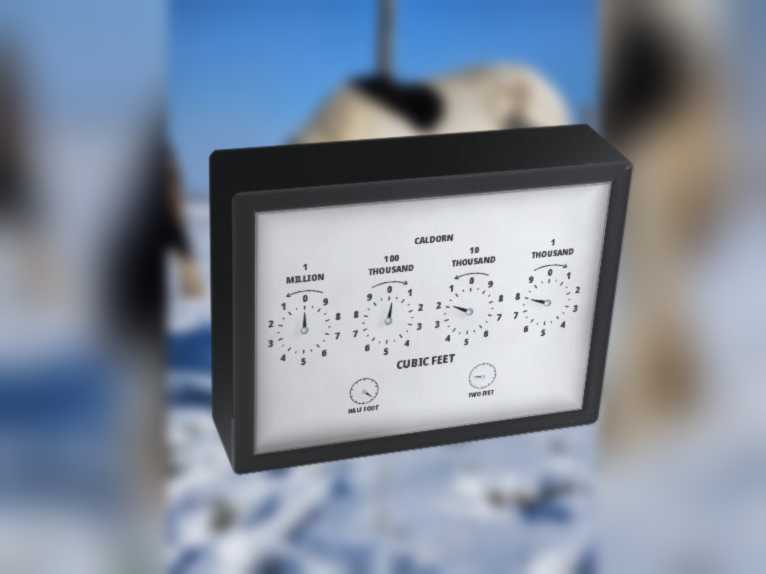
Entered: {"value": 1800, "unit": "ft³"}
